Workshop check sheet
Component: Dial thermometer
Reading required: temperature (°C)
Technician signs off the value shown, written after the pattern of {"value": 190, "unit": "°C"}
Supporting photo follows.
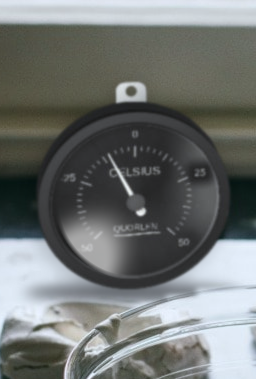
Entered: {"value": -10, "unit": "°C"}
